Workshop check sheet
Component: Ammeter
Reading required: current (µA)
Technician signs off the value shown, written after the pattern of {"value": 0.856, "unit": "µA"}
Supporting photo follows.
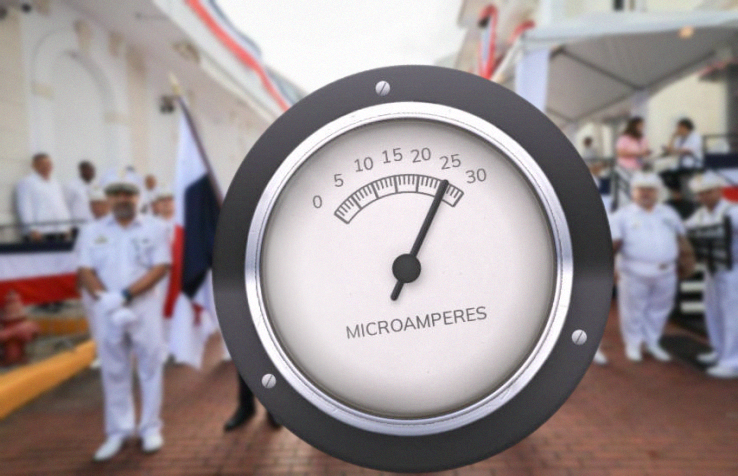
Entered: {"value": 26, "unit": "µA"}
